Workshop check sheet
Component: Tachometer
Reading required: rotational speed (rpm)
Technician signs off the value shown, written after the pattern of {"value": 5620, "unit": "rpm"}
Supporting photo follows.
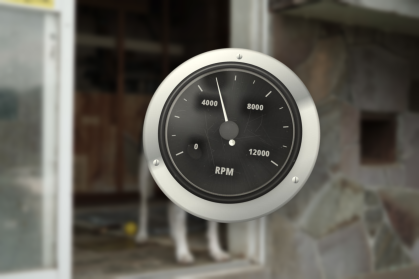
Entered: {"value": 5000, "unit": "rpm"}
